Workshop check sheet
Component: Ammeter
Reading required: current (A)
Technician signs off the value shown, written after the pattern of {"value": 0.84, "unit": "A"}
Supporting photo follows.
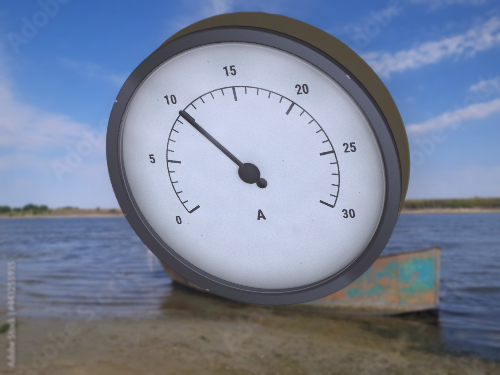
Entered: {"value": 10, "unit": "A"}
